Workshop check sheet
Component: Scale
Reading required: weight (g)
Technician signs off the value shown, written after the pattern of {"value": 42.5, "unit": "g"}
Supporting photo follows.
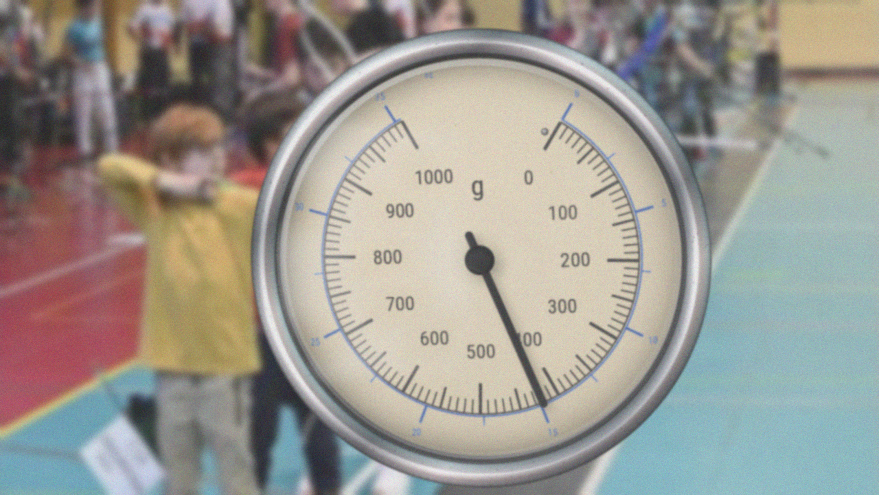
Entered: {"value": 420, "unit": "g"}
